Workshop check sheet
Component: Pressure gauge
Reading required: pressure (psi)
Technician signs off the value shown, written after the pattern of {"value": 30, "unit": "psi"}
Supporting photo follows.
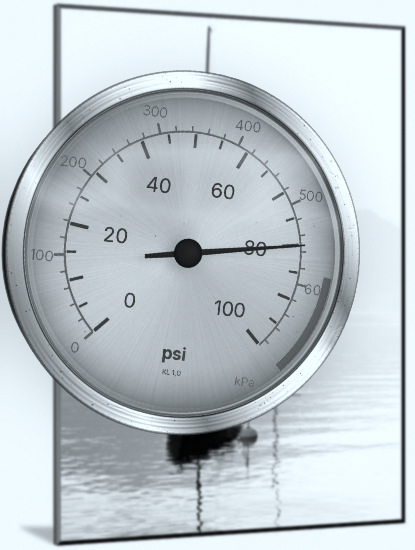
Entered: {"value": 80, "unit": "psi"}
